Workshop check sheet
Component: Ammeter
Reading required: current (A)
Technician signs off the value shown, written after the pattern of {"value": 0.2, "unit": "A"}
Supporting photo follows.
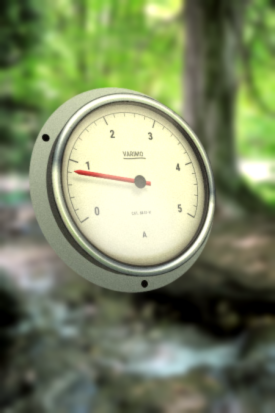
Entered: {"value": 0.8, "unit": "A"}
